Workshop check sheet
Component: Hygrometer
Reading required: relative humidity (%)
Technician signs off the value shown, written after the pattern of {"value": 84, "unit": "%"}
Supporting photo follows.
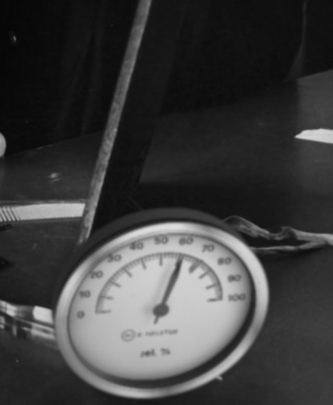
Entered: {"value": 60, "unit": "%"}
